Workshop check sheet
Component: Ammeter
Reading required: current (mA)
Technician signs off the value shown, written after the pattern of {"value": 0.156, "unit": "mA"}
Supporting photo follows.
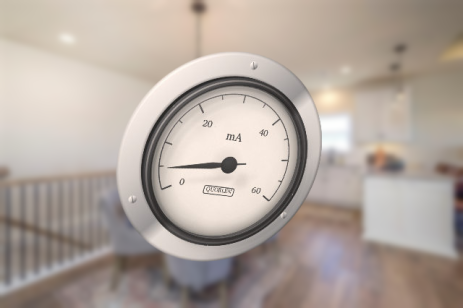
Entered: {"value": 5, "unit": "mA"}
